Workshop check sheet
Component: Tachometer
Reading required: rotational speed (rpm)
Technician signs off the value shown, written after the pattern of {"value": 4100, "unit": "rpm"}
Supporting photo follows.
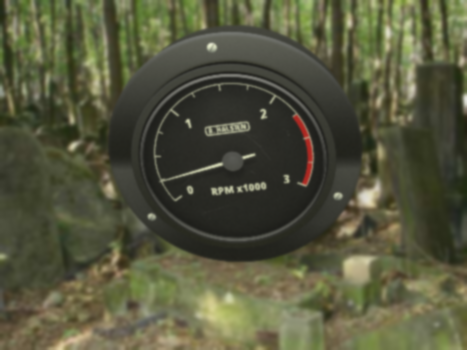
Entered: {"value": 250, "unit": "rpm"}
